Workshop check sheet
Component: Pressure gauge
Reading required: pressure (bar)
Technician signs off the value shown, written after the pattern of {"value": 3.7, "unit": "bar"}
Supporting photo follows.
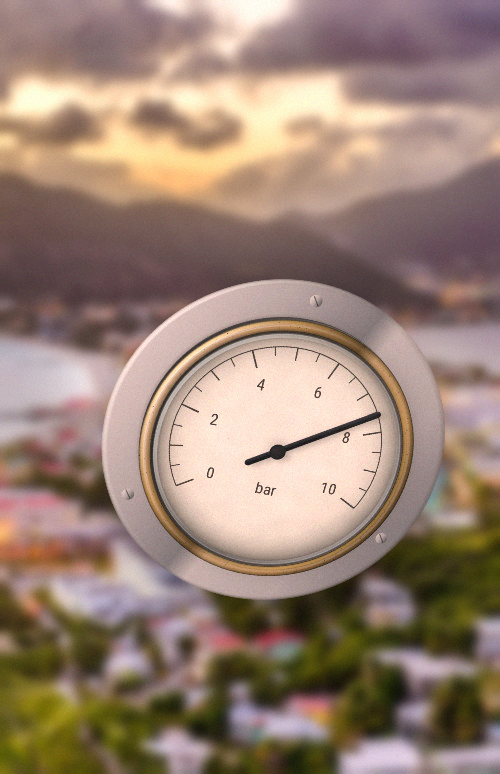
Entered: {"value": 7.5, "unit": "bar"}
